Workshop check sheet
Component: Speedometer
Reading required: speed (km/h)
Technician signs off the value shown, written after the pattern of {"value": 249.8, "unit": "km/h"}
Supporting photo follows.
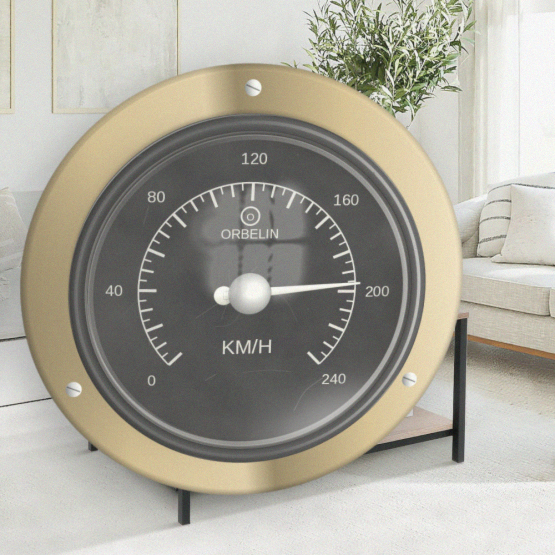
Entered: {"value": 195, "unit": "km/h"}
